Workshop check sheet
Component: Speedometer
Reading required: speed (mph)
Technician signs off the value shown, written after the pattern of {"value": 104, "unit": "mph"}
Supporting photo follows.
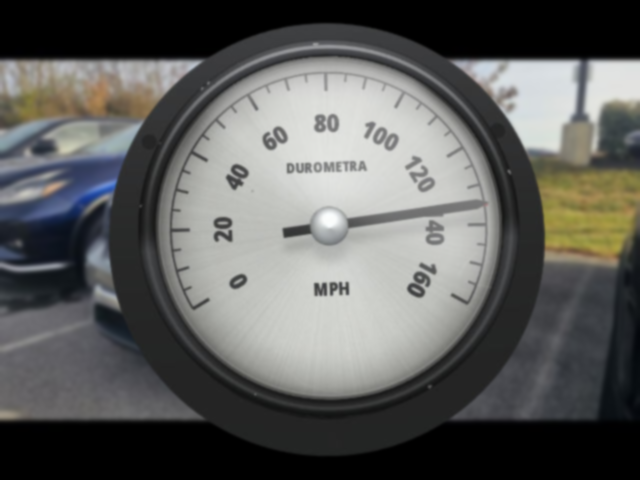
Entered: {"value": 135, "unit": "mph"}
